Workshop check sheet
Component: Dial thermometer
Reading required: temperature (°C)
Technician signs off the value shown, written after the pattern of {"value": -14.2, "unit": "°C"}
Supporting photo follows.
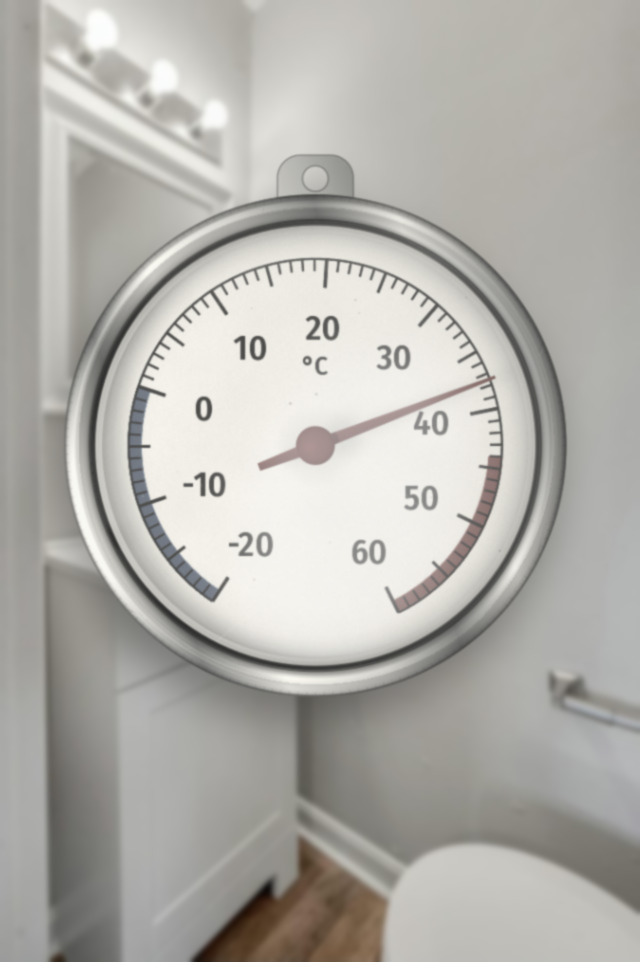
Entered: {"value": 37.5, "unit": "°C"}
